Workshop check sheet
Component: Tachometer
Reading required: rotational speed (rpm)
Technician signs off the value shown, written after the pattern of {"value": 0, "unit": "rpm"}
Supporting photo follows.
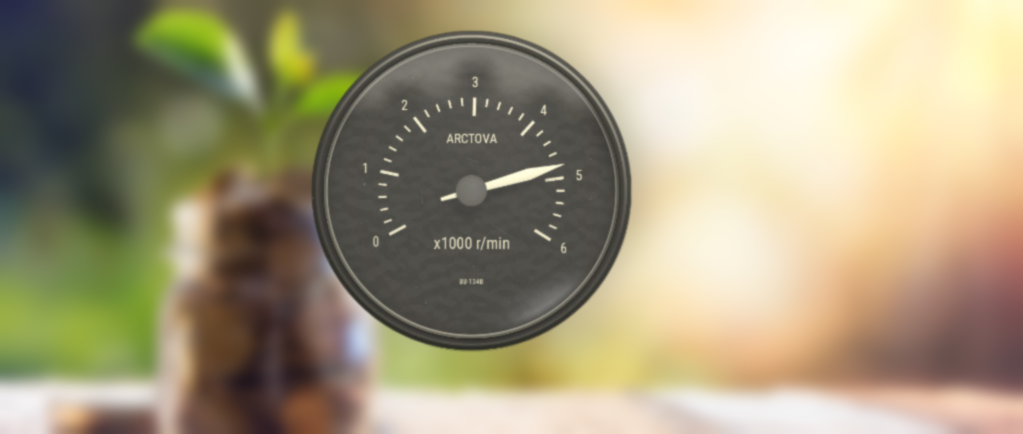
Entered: {"value": 4800, "unit": "rpm"}
